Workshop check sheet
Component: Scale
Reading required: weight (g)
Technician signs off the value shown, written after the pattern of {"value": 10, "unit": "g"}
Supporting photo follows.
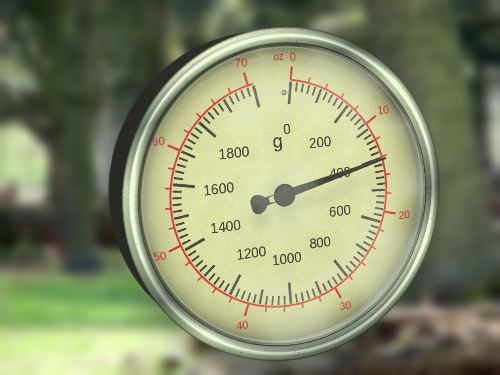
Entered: {"value": 400, "unit": "g"}
